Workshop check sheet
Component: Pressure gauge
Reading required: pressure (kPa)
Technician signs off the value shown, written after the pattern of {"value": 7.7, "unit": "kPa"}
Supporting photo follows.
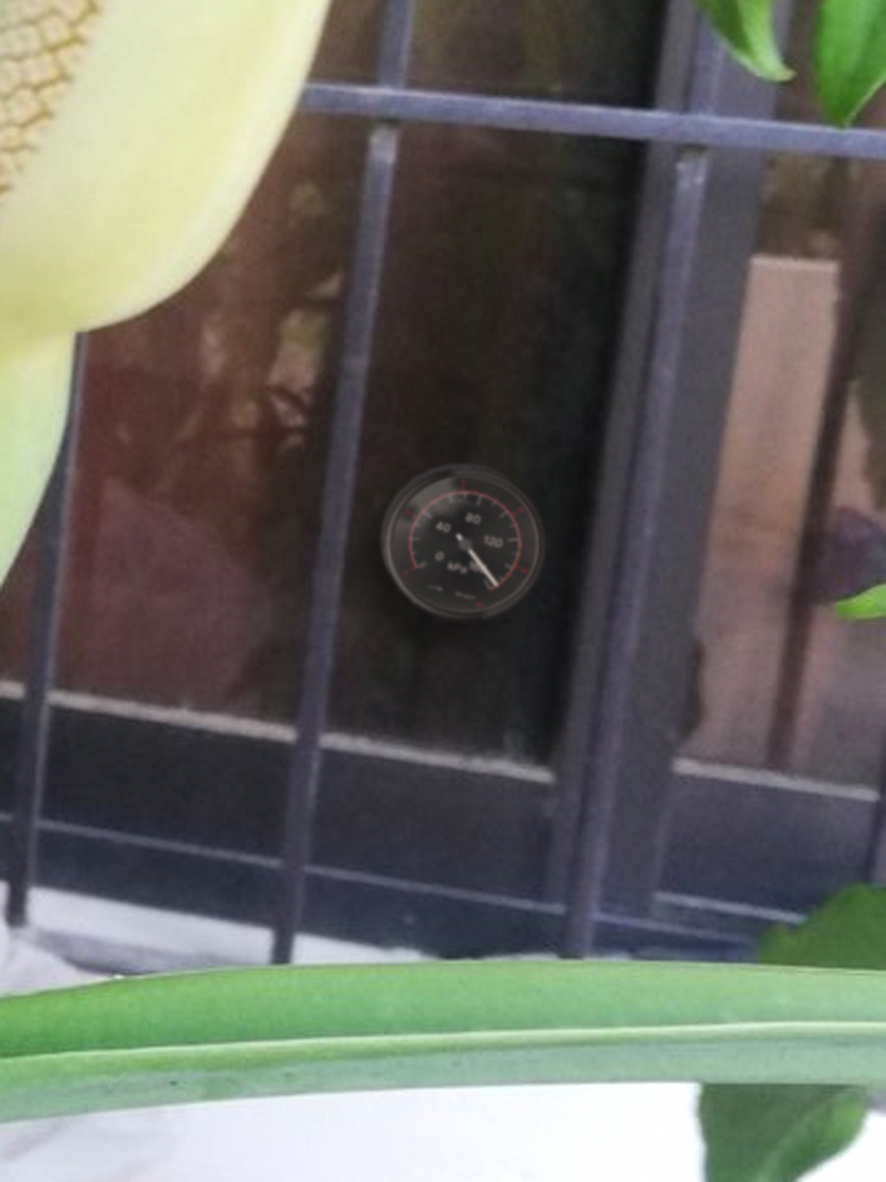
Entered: {"value": 155, "unit": "kPa"}
